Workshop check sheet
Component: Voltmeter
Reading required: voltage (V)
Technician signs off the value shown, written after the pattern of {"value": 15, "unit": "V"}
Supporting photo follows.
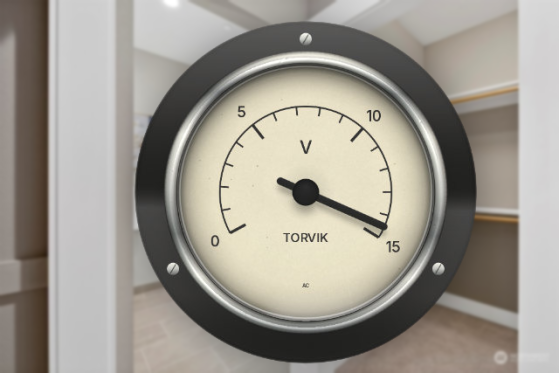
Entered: {"value": 14.5, "unit": "V"}
